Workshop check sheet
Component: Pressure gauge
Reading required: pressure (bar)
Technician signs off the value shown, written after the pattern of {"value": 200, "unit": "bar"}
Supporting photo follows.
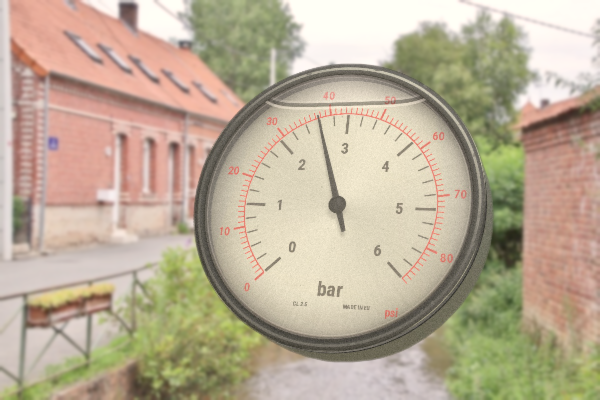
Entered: {"value": 2.6, "unit": "bar"}
